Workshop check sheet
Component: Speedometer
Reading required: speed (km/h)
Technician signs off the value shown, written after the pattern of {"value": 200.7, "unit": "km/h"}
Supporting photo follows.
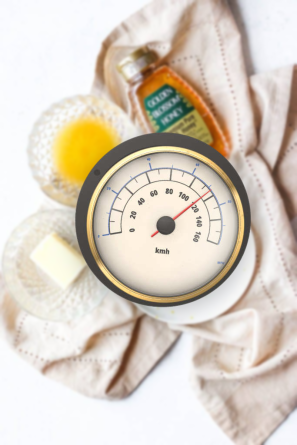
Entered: {"value": 115, "unit": "km/h"}
